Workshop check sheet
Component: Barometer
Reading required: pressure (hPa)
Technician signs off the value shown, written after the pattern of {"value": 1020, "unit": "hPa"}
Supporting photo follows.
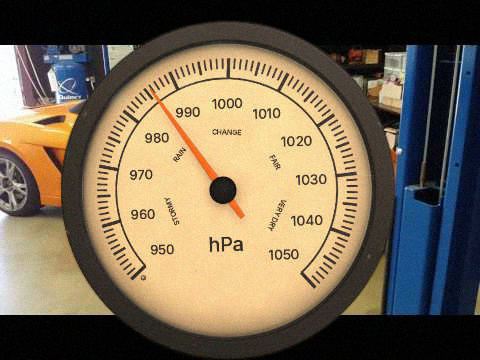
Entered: {"value": 986, "unit": "hPa"}
